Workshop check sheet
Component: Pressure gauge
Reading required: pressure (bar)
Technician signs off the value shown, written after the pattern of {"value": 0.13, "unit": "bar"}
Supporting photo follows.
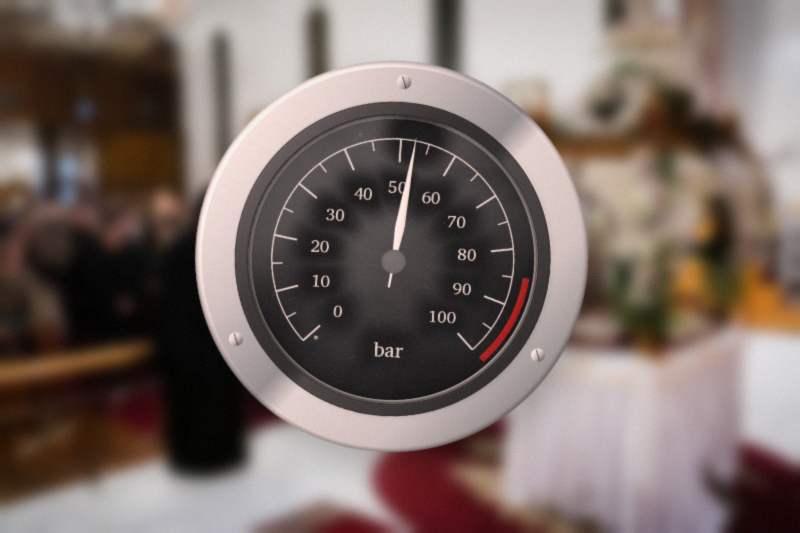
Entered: {"value": 52.5, "unit": "bar"}
